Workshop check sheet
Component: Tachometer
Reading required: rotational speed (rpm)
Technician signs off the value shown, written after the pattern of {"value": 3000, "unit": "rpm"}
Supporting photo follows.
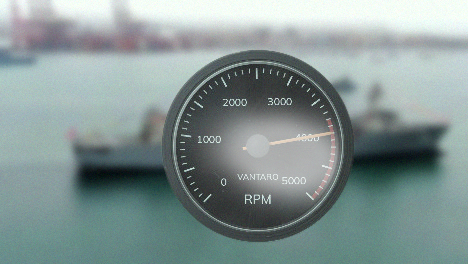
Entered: {"value": 4000, "unit": "rpm"}
